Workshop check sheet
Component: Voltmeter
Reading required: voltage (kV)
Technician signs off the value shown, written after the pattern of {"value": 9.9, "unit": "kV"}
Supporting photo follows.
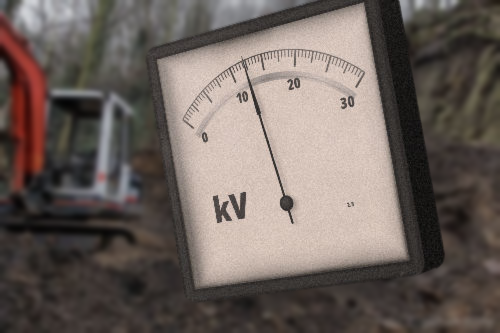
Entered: {"value": 12.5, "unit": "kV"}
